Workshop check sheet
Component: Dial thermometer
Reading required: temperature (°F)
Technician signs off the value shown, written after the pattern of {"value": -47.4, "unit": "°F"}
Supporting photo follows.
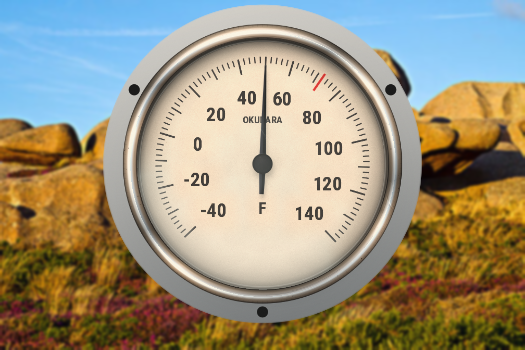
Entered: {"value": 50, "unit": "°F"}
